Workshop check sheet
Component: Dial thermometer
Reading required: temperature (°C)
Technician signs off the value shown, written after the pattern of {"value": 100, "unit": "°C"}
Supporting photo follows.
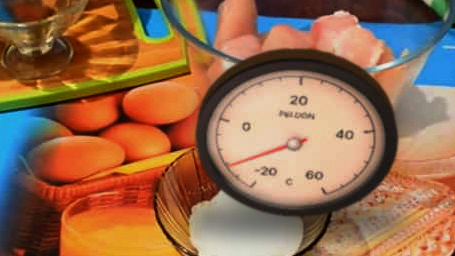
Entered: {"value": -12, "unit": "°C"}
